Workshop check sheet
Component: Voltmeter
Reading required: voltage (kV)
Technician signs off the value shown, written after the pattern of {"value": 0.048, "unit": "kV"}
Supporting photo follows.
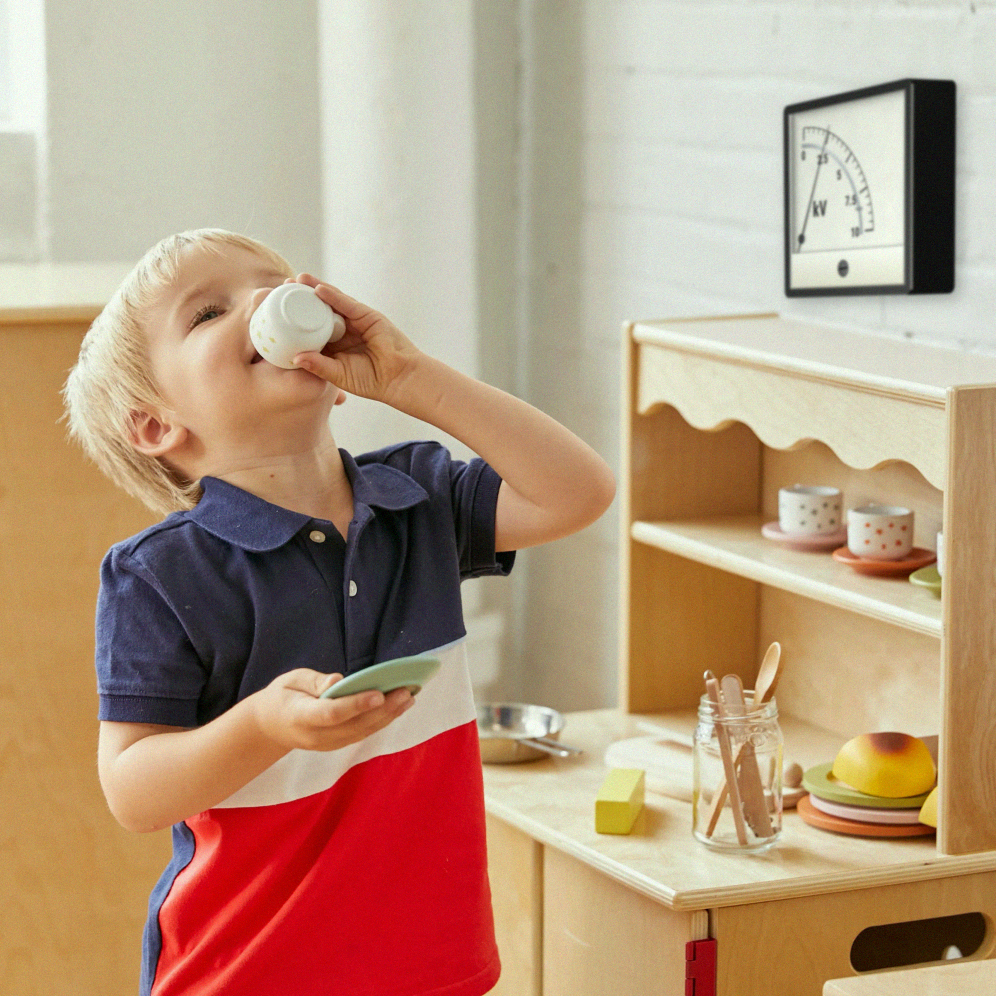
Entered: {"value": 2.5, "unit": "kV"}
